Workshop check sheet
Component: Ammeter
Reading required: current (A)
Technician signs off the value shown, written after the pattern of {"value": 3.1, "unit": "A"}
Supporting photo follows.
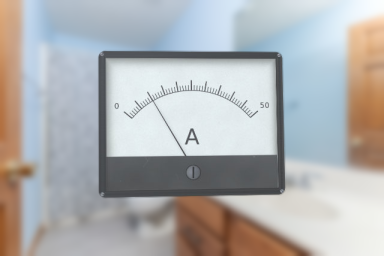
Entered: {"value": 10, "unit": "A"}
